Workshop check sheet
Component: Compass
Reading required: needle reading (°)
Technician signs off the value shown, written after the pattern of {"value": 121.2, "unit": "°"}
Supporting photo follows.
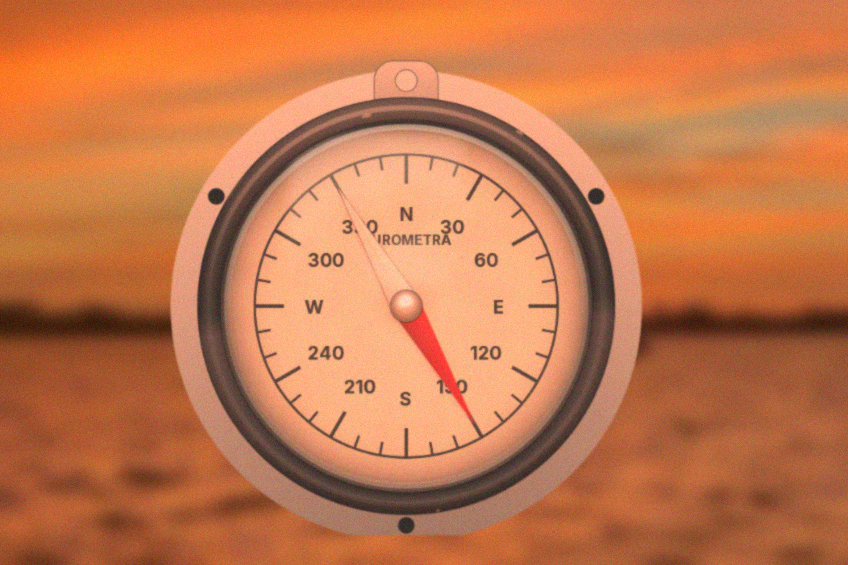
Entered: {"value": 150, "unit": "°"}
